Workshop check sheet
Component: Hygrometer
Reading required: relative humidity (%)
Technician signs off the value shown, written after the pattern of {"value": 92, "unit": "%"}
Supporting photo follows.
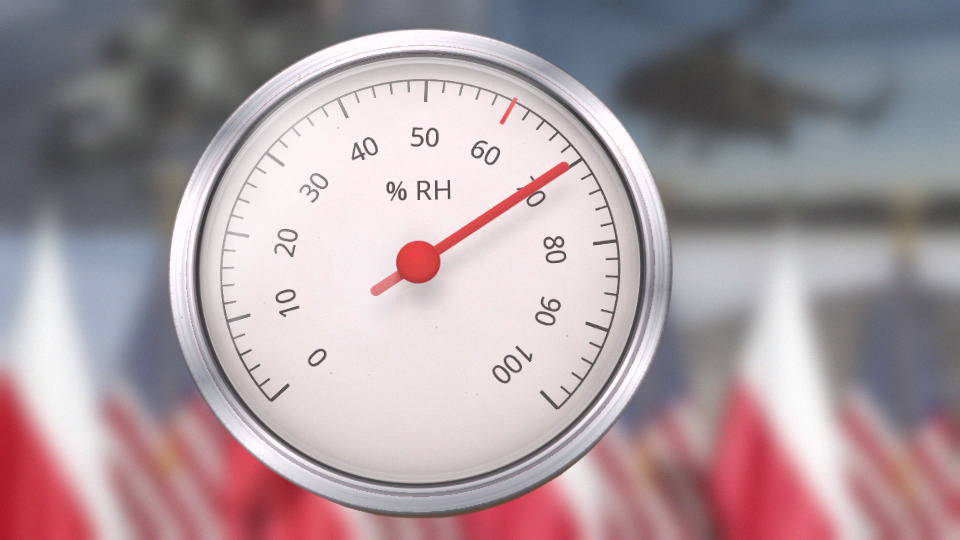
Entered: {"value": 70, "unit": "%"}
